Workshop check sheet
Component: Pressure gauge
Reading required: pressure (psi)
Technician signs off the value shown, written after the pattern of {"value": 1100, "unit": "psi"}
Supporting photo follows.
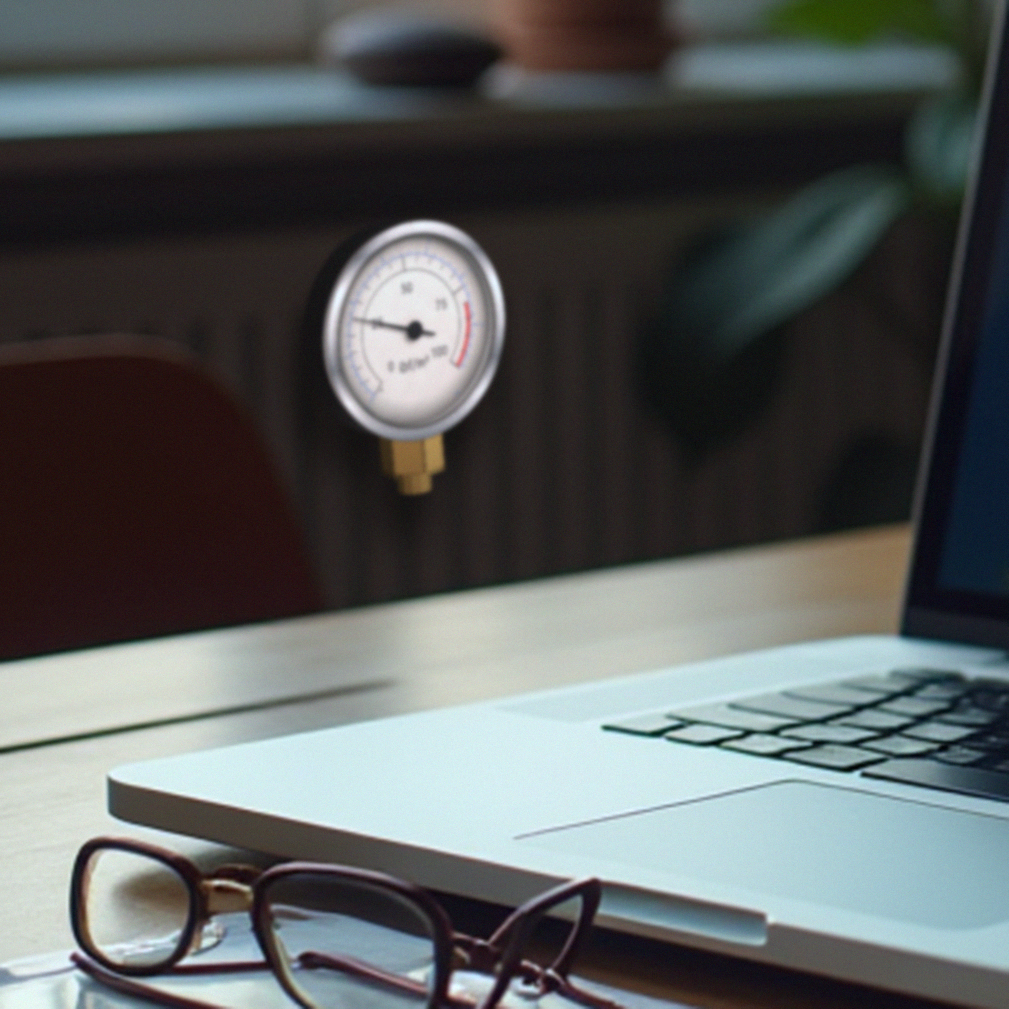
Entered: {"value": 25, "unit": "psi"}
